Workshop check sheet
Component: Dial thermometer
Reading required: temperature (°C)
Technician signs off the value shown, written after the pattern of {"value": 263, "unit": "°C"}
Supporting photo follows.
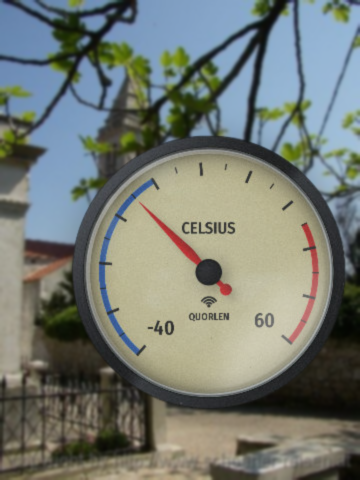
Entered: {"value": -5, "unit": "°C"}
